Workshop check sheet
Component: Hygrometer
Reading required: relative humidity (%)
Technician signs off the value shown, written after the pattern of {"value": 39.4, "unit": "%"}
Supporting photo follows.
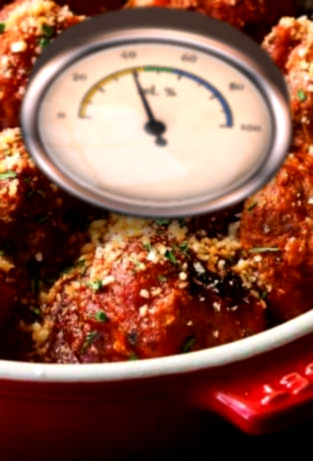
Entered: {"value": 40, "unit": "%"}
